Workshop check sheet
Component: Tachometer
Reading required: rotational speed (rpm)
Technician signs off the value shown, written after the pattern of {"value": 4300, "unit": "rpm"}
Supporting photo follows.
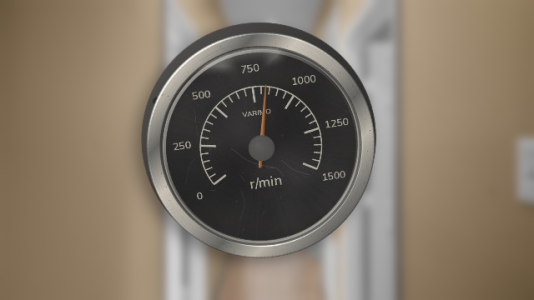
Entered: {"value": 825, "unit": "rpm"}
